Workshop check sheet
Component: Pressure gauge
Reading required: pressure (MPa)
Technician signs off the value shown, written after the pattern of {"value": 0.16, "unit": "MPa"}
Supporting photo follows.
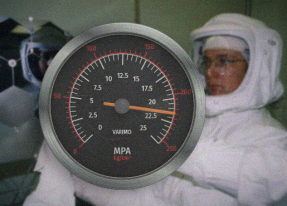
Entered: {"value": 21.5, "unit": "MPa"}
